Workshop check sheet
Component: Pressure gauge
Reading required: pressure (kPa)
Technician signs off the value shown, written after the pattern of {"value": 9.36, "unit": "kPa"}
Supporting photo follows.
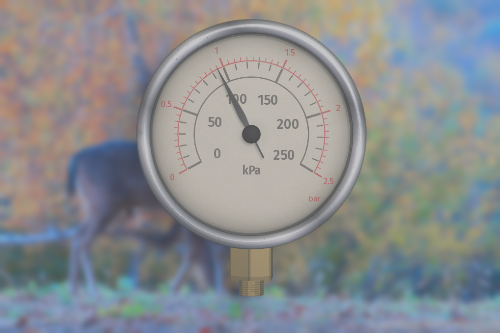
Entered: {"value": 95, "unit": "kPa"}
